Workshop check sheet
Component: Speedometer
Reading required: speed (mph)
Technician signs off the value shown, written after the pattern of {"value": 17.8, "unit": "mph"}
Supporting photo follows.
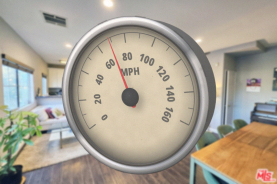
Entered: {"value": 70, "unit": "mph"}
